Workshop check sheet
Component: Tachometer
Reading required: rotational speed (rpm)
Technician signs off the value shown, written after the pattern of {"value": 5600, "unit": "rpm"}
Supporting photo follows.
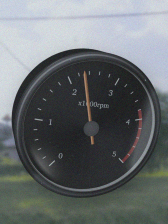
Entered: {"value": 2300, "unit": "rpm"}
